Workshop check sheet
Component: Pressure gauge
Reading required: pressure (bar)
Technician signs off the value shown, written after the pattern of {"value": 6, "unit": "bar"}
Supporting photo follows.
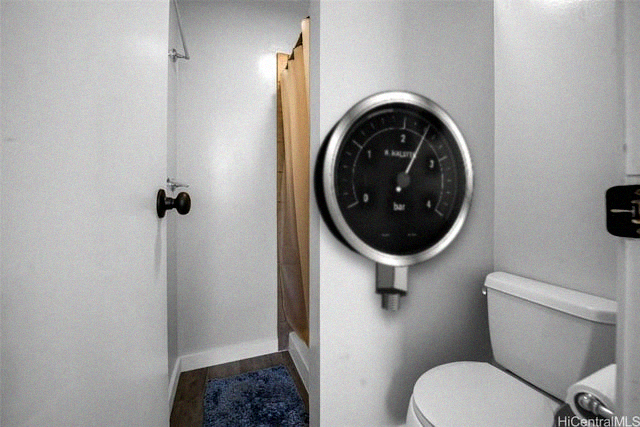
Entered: {"value": 2.4, "unit": "bar"}
